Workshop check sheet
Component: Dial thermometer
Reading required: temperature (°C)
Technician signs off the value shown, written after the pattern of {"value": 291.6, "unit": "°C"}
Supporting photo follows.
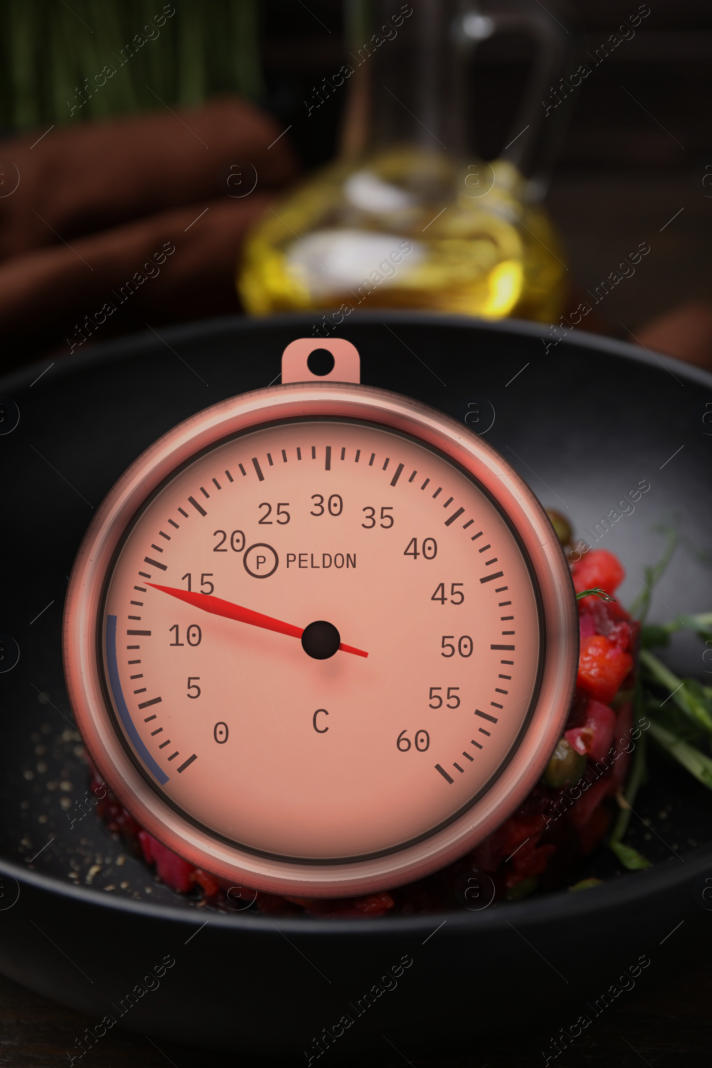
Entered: {"value": 13.5, "unit": "°C"}
